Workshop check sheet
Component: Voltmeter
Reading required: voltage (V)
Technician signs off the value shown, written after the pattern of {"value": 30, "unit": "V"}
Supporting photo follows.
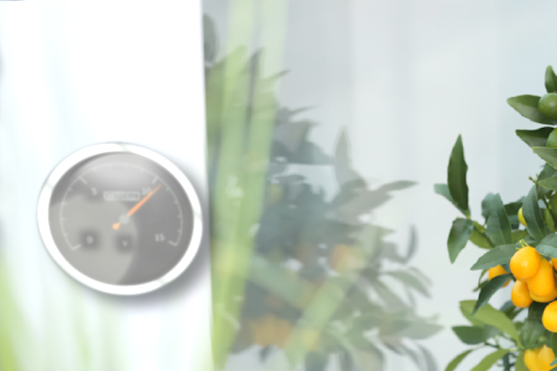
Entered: {"value": 10.5, "unit": "V"}
